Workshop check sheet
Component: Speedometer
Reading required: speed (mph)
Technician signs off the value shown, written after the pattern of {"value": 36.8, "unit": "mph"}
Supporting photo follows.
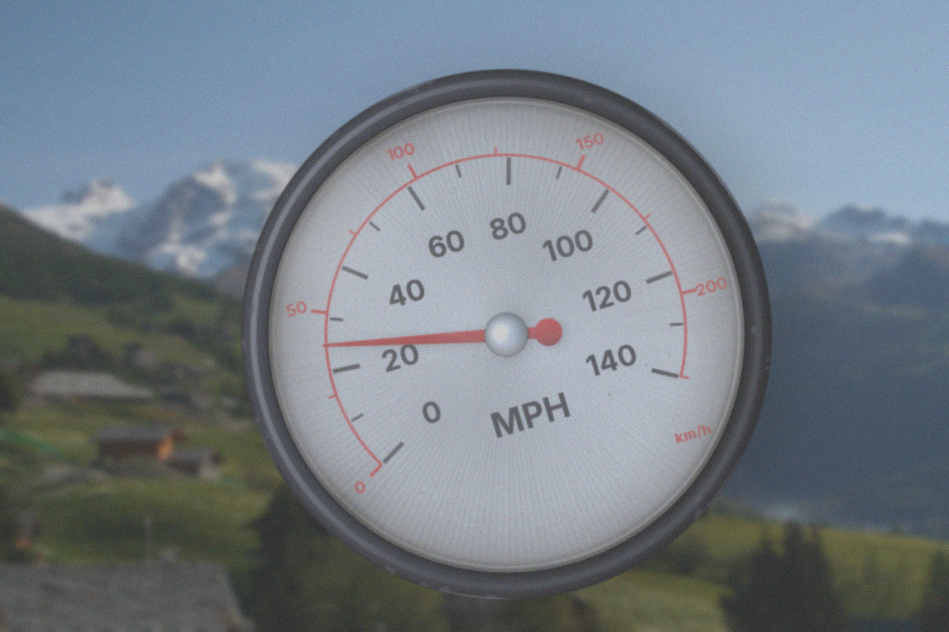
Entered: {"value": 25, "unit": "mph"}
